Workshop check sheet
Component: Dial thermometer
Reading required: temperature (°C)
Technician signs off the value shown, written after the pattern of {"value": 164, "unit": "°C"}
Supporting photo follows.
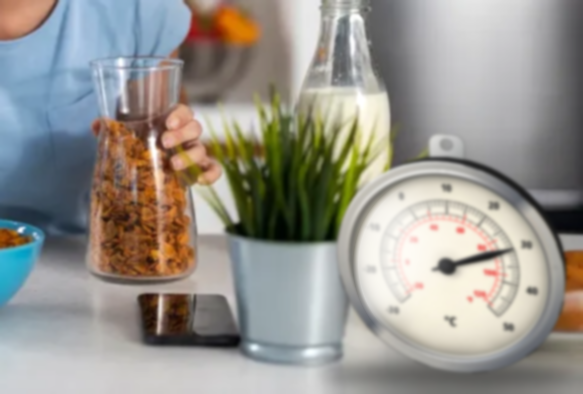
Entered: {"value": 30, "unit": "°C"}
